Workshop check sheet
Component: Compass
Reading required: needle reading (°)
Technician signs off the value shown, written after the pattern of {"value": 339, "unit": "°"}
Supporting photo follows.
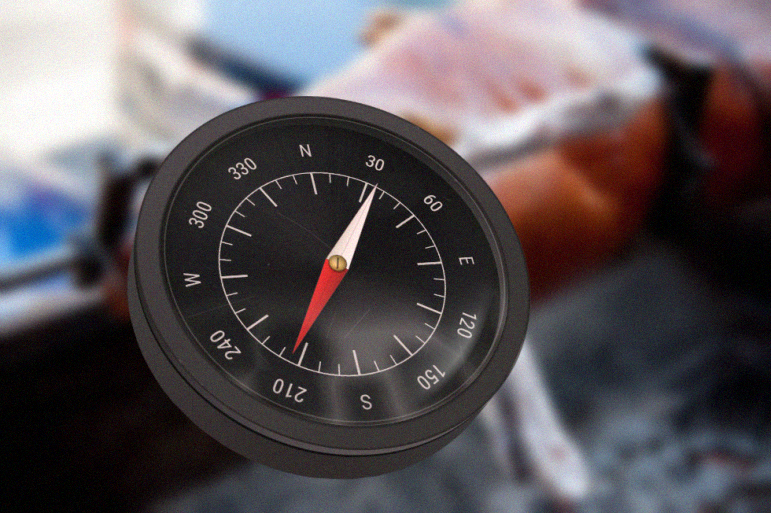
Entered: {"value": 215, "unit": "°"}
